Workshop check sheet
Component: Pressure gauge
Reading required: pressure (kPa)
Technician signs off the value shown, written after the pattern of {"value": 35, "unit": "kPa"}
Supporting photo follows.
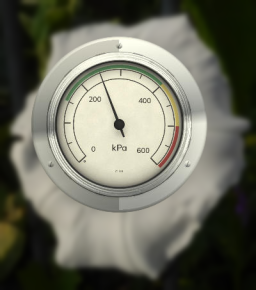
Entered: {"value": 250, "unit": "kPa"}
